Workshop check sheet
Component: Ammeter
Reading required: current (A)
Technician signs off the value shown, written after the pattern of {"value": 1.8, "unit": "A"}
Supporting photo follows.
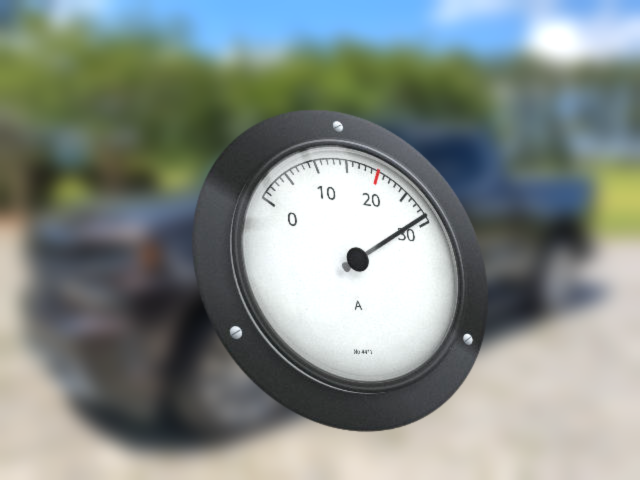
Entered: {"value": 29, "unit": "A"}
